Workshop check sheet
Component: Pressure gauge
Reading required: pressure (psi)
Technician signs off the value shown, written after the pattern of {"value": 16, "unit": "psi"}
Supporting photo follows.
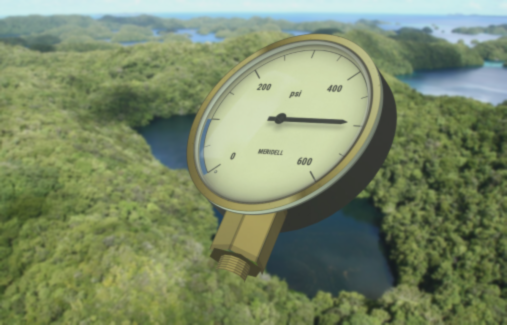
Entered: {"value": 500, "unit": "psi"}
